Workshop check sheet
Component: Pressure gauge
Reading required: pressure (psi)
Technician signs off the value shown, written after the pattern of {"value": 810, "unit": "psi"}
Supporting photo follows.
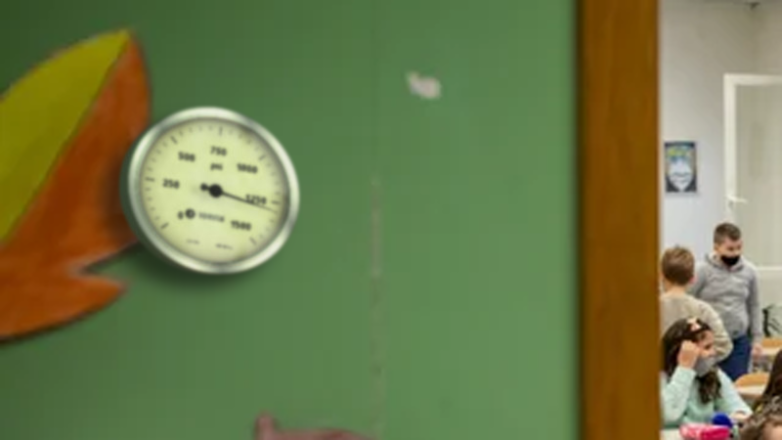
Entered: {"value": 1300, "unit": "psi"}
